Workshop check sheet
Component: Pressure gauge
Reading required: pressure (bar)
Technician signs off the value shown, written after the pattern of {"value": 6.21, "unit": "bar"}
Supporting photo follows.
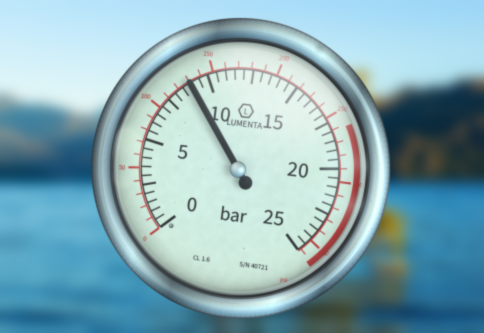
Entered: {"value": 9, "unit": "bar"}
